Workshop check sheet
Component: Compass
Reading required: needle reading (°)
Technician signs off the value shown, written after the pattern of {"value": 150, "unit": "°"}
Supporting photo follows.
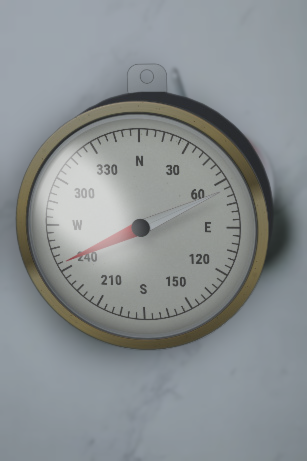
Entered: {"value": 245, "unit": "°"}
